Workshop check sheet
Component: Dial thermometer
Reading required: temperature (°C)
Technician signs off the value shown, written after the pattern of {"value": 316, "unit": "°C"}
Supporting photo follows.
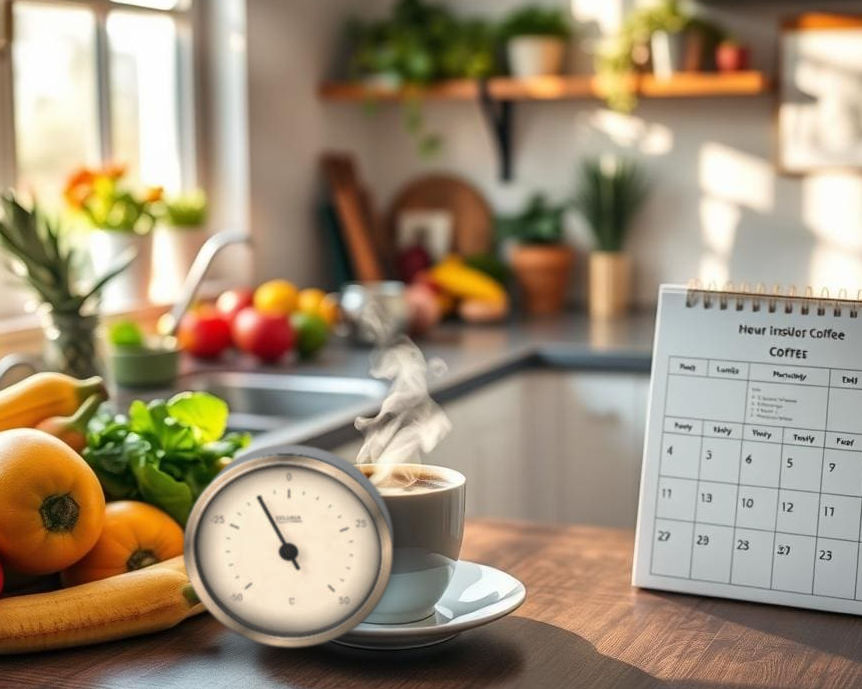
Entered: {"value": -10, "unit": "°C"}
